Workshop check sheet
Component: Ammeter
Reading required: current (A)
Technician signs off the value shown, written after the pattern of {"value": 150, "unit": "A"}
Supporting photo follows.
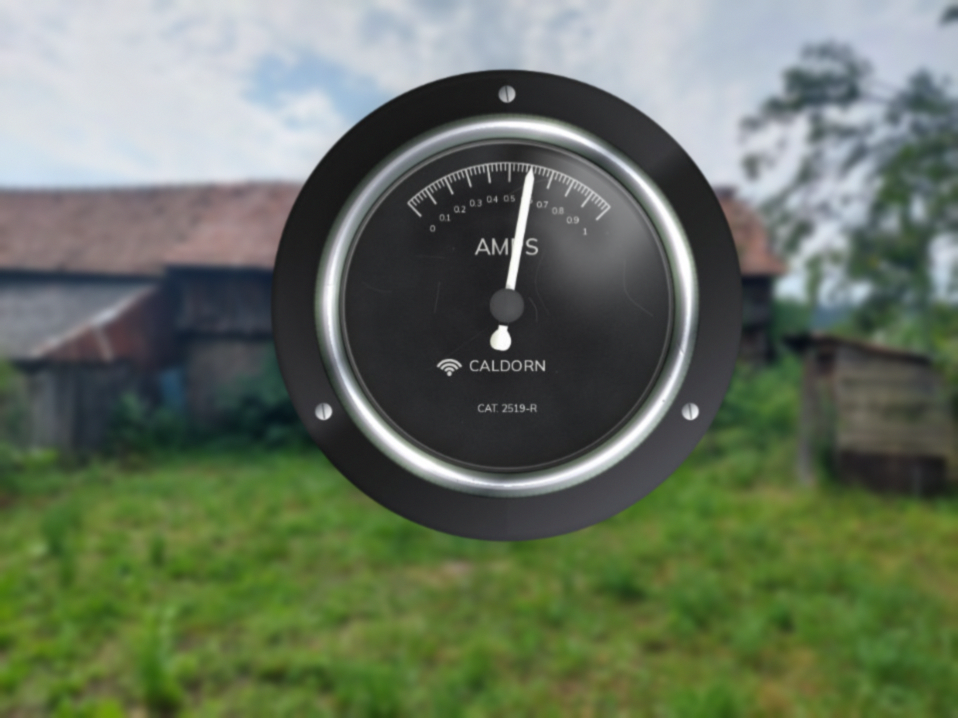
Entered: {"value": 0.6, "unit": "A"}
